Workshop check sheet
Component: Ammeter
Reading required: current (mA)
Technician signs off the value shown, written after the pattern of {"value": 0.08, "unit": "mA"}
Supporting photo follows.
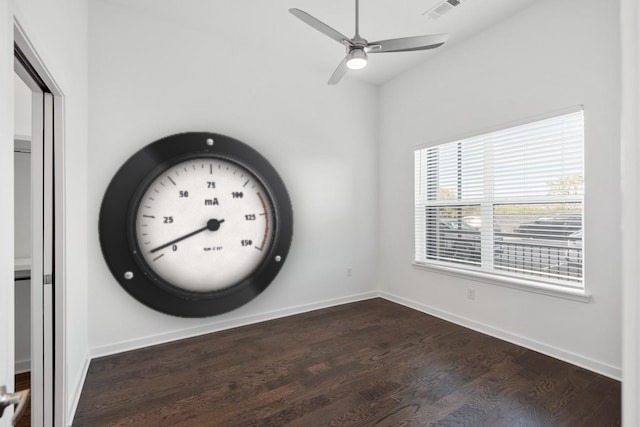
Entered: {"value": 5, "unit": "mA"}
